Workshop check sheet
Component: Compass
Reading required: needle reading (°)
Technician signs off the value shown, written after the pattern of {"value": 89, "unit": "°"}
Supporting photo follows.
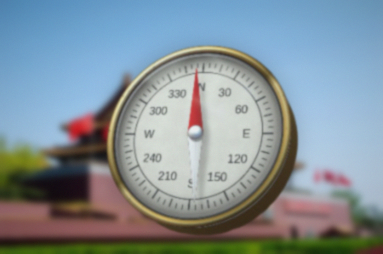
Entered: {"value": 355, "unit": "°"}
